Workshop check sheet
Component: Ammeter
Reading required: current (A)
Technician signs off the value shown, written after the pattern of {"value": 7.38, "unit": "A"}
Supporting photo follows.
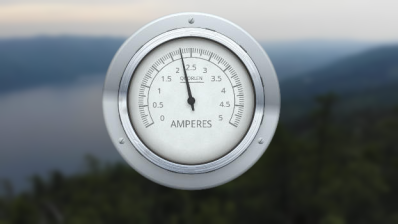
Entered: {"value": 2.25, "unit": "A"}
